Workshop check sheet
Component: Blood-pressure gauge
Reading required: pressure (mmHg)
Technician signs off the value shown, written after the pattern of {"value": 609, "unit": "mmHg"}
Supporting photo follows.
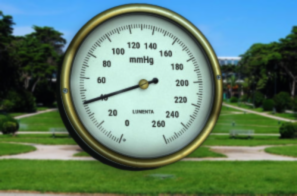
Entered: {"value": 40, "unit": "mmHg"}
